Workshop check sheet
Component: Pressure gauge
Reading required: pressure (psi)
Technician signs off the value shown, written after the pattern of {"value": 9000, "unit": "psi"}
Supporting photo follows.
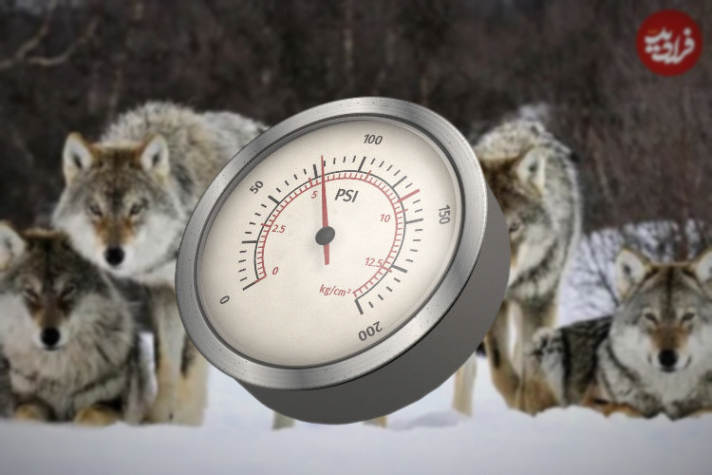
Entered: {"value": 80, "unit": "psi"}
